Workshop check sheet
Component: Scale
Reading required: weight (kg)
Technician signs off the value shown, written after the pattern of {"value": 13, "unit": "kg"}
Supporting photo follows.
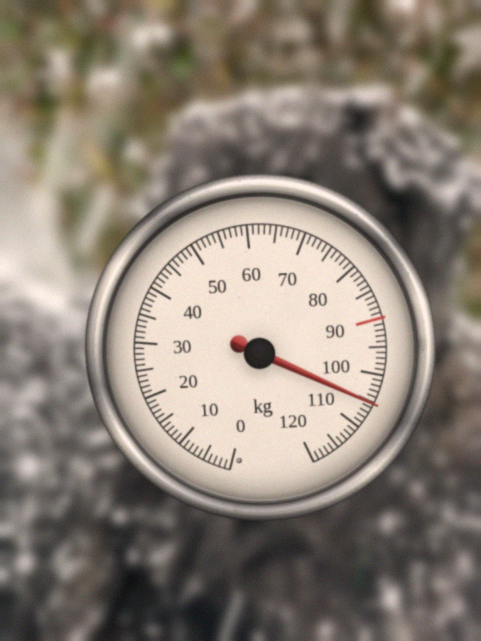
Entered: {"value": 105, "unit": "kg"}
